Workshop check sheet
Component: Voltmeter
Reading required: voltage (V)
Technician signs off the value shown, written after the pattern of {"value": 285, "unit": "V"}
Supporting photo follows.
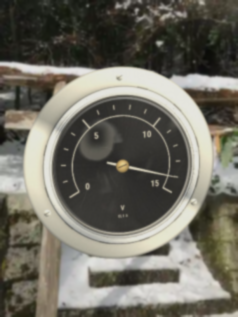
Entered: {"value": 14, "unit": "V"}
